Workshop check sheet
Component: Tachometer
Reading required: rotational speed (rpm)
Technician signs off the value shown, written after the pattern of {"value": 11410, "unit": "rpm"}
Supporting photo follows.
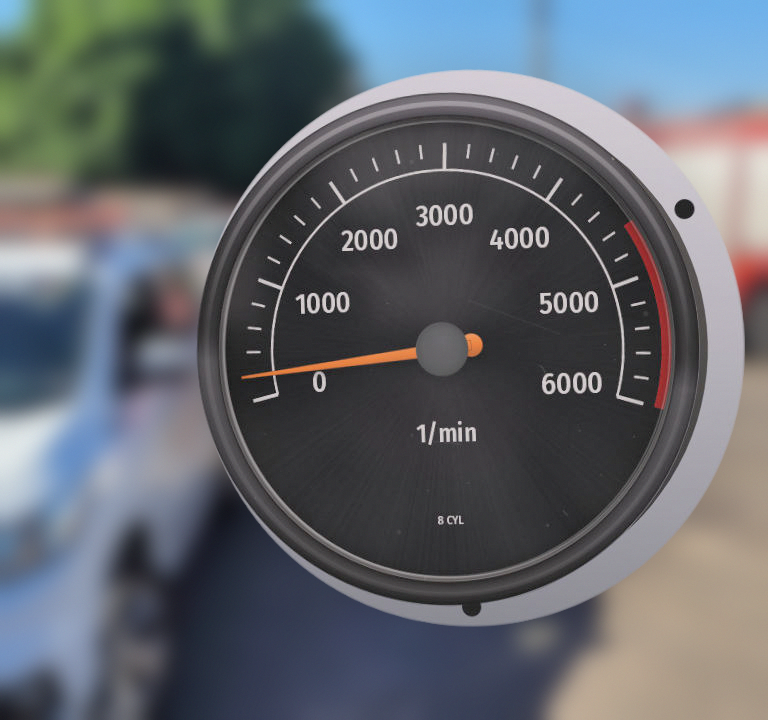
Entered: {"value": 200, "unit": "rpm"}
